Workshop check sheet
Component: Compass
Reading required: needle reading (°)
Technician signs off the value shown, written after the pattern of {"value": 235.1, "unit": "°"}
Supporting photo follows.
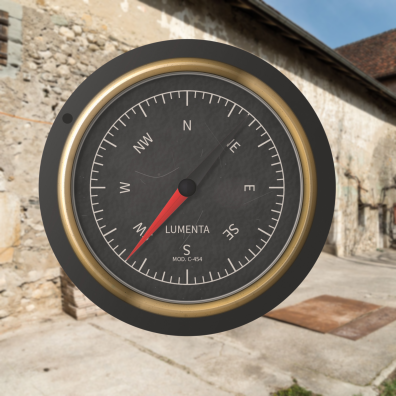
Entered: {"value": 220, "unit": "°"}
